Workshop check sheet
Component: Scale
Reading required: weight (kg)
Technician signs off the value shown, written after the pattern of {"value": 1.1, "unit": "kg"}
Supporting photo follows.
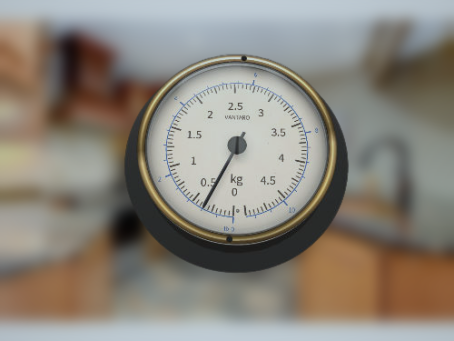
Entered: {"value": 0.35, "unit": "kg"}
